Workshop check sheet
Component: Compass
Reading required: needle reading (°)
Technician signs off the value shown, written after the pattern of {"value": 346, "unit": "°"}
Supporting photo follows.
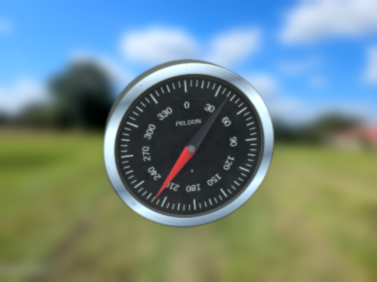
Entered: {"value": 220, "unit": "°"}
